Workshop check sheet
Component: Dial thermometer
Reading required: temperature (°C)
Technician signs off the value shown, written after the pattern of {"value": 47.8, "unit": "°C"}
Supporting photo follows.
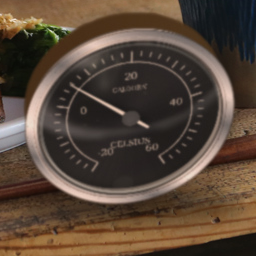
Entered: {"value": 6, "unit": "°C"}
